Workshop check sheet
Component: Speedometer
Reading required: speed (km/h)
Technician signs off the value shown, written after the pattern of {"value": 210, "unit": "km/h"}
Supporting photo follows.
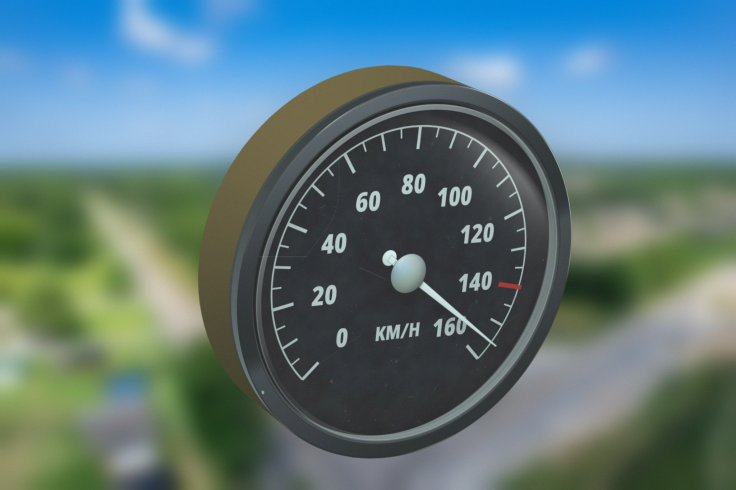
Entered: {"value": 155, "unit": "km/h"}
